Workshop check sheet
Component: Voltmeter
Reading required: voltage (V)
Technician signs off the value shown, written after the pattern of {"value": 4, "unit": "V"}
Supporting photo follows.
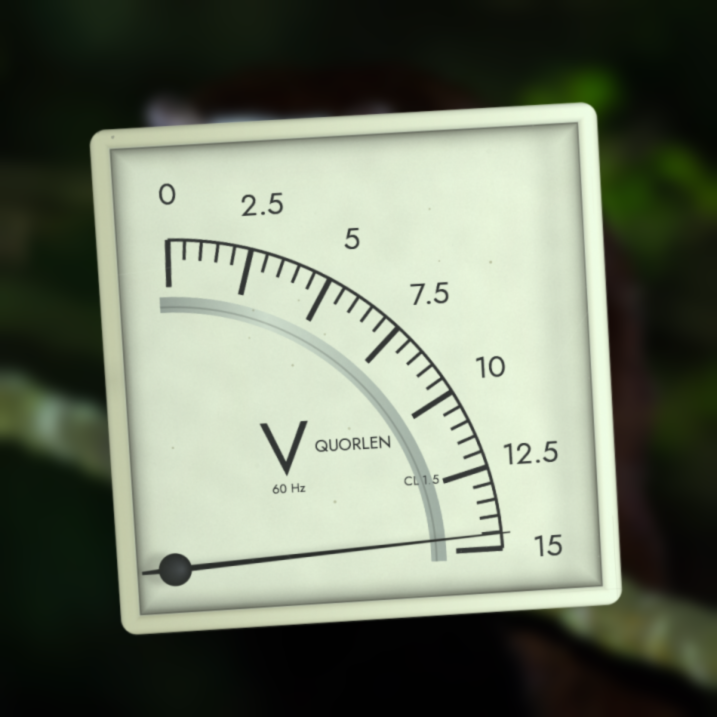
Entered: {"value": 14.5, "unit": "V"}
